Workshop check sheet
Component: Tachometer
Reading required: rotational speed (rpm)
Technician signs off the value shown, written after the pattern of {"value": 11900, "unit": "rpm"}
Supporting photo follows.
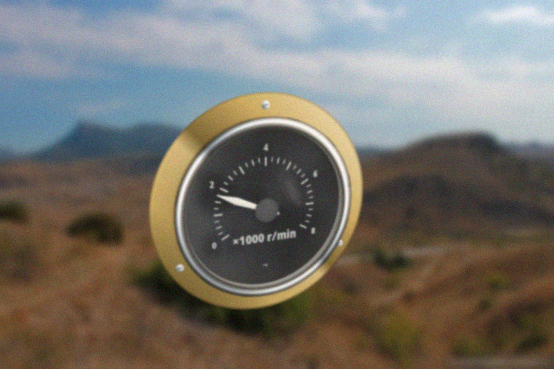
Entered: {"value": 1750, "unit": "rpm"}
